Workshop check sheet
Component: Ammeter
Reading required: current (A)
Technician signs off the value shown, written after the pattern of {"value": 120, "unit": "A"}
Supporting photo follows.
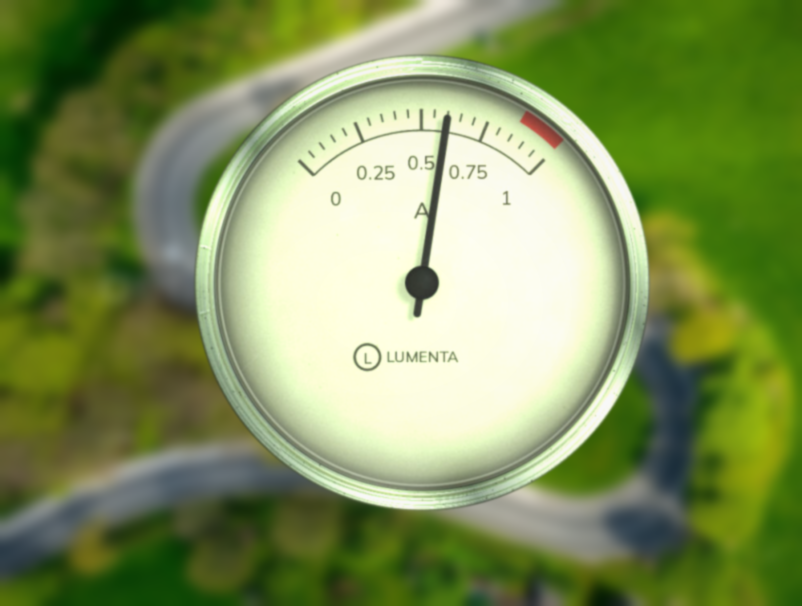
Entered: {"value": 0.6, "unit": "A"}
